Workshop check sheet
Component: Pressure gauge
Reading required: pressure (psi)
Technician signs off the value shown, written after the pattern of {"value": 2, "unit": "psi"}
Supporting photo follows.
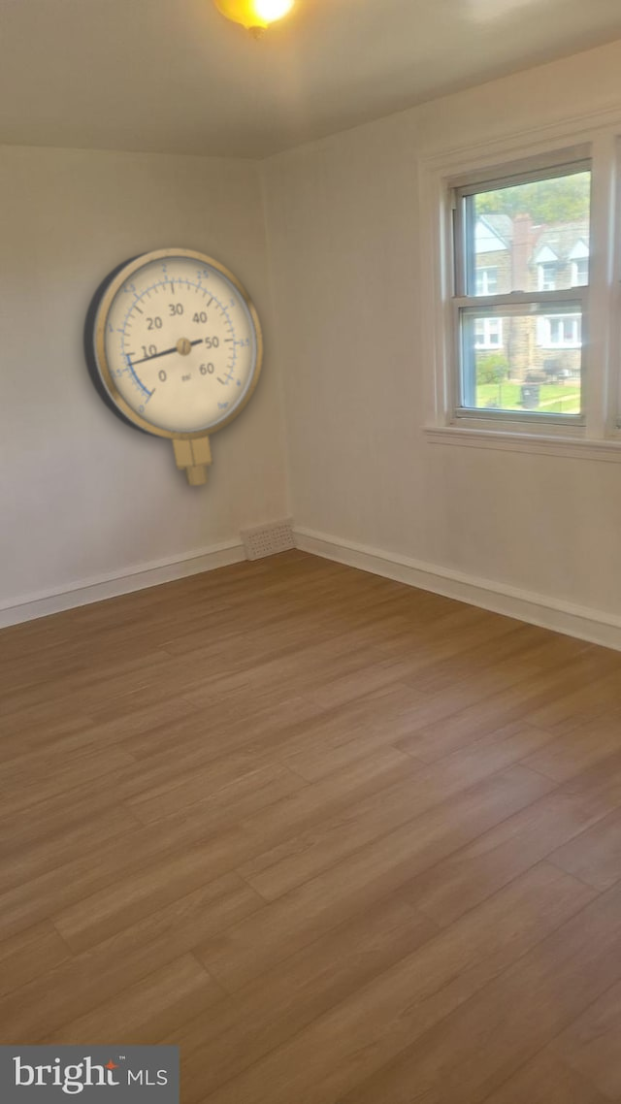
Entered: {"value": 8, "unit": "psi"}
